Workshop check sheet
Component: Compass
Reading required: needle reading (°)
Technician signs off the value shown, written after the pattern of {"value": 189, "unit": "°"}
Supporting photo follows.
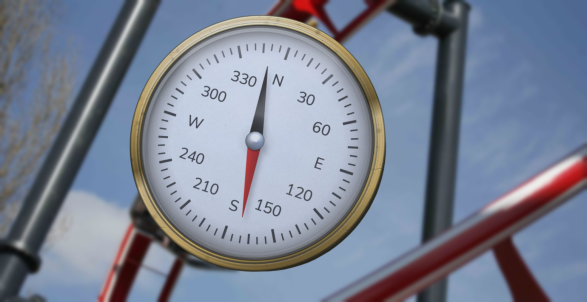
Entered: {"value": 170, "unit": "°"}
